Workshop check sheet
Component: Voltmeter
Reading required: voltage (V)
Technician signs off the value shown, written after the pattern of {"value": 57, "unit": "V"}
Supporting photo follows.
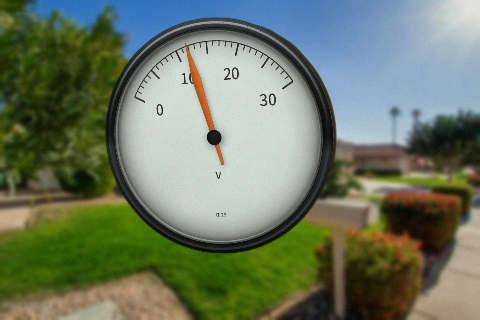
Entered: {"value": 12, "unit": "V"}
